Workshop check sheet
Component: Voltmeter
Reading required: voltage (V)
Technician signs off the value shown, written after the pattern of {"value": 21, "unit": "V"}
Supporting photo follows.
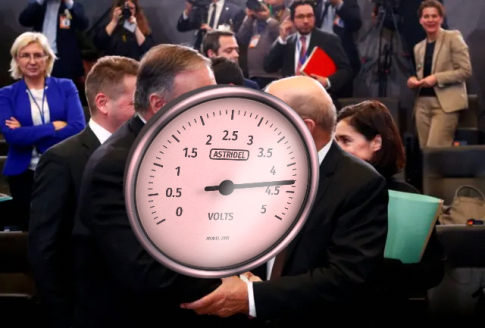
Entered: {"value": 4.3, "unit": "V"}
